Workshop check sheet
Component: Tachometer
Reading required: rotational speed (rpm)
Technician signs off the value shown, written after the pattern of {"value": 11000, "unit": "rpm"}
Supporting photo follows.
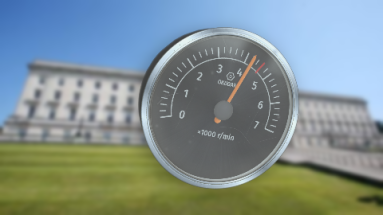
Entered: {"value": 4200, "unit": "rpm"}
